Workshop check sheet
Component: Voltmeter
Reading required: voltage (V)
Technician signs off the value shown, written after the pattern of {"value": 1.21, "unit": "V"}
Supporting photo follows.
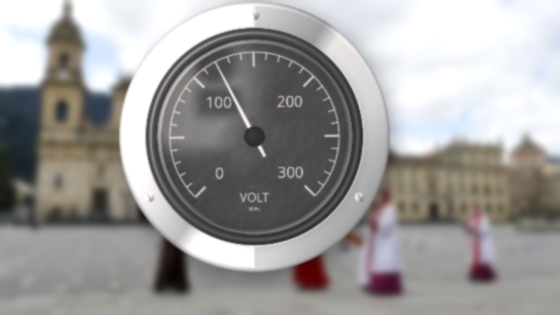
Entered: {"value": 120, "unit": "V"}
